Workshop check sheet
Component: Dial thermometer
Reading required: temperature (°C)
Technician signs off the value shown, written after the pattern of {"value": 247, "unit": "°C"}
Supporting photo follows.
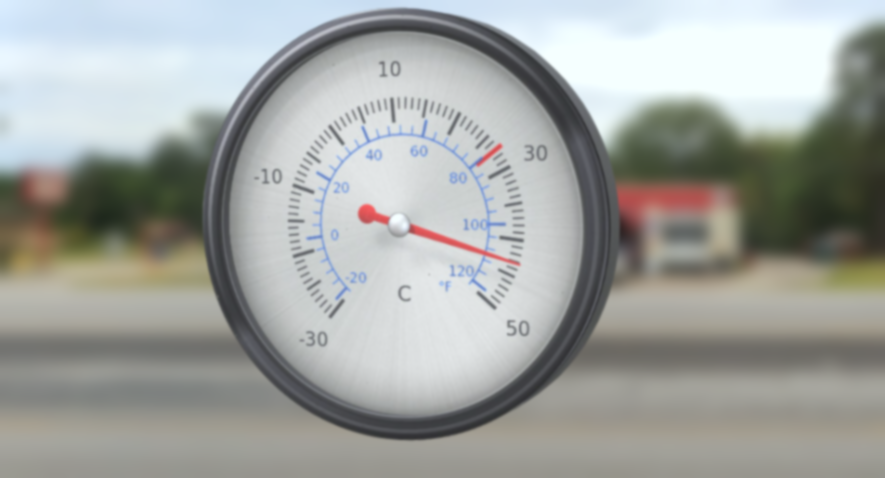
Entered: {"value": 43, "unit": "°C"}
